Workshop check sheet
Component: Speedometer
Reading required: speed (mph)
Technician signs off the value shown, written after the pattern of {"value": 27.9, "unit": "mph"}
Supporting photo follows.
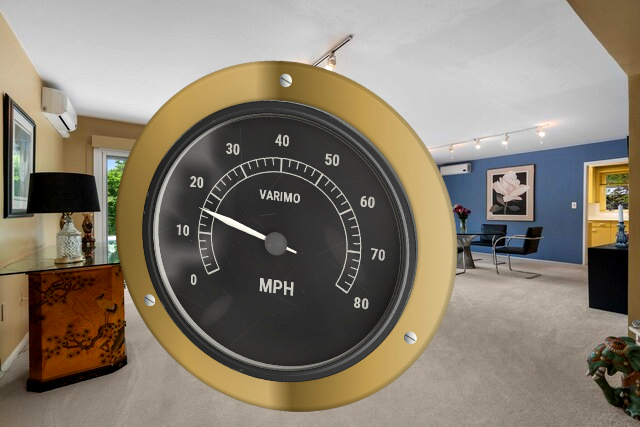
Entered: {"value": 16, "unit": "mph"}
